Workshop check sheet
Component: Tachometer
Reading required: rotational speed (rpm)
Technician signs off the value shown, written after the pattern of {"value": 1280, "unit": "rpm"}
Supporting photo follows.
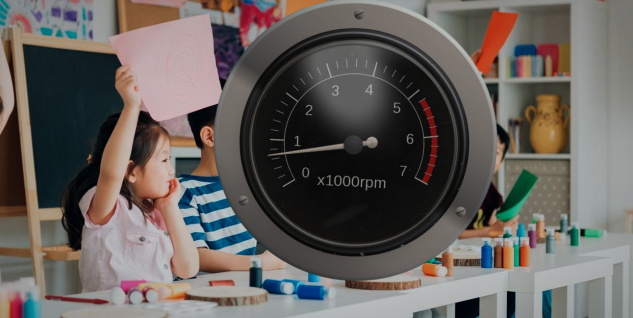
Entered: {"value": 700, "unit": "rpm"}
